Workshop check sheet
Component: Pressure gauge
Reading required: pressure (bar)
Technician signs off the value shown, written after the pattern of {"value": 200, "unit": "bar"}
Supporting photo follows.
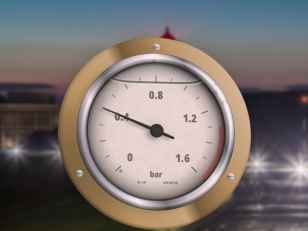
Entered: {"value": 0.4, "unit": "bar"}
